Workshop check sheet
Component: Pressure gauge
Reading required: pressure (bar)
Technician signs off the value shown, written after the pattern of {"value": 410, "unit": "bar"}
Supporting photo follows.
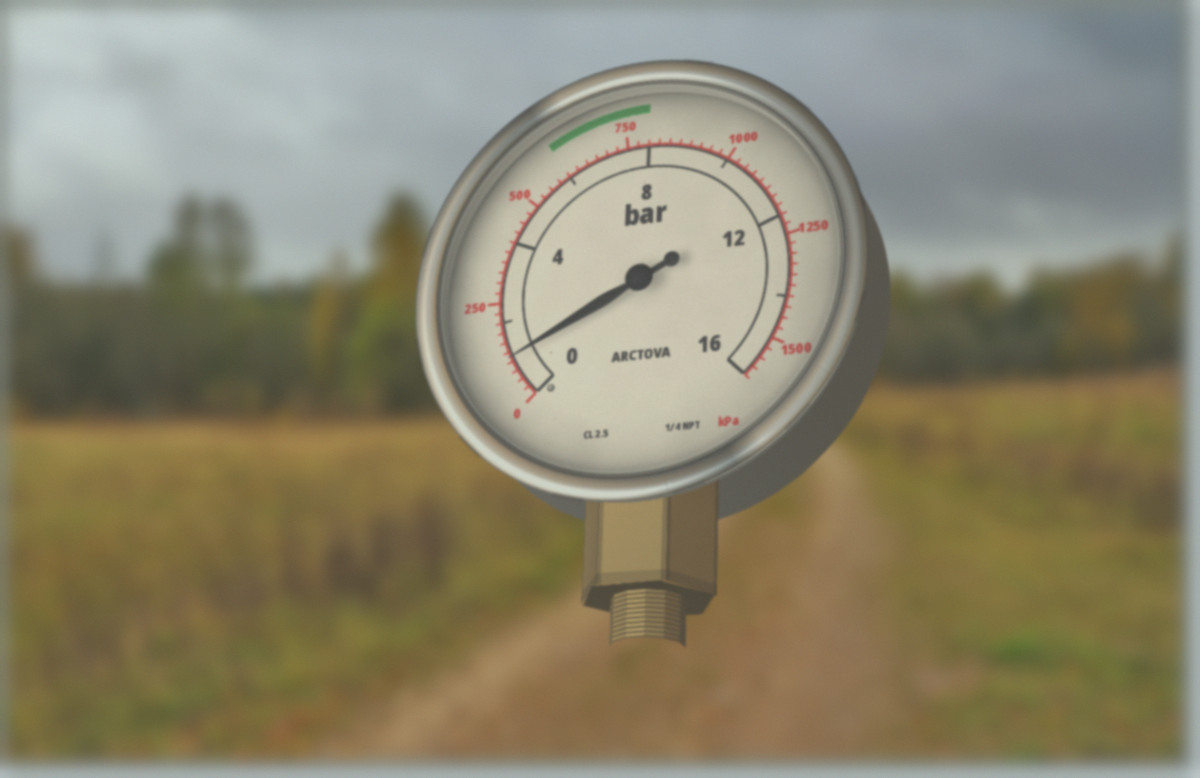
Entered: {"value": 1, "unit": "bar"}
